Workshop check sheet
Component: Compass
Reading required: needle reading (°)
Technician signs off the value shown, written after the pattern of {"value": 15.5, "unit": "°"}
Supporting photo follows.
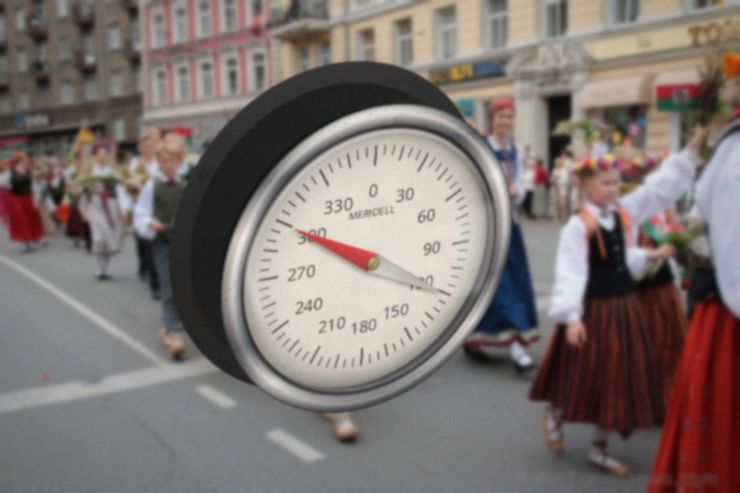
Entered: {"value": 300, "unit": "°"}
